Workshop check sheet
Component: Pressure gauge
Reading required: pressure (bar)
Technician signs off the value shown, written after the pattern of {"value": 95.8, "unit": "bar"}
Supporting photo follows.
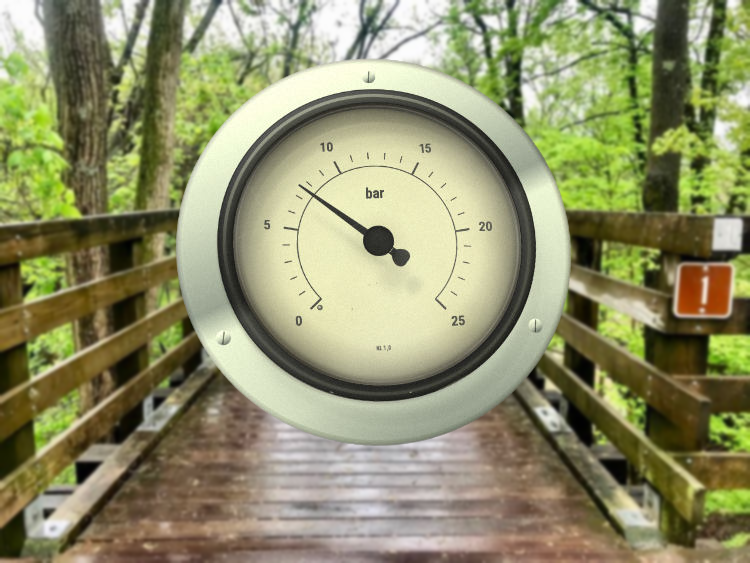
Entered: {"value": 7.5, "unit": "bar"}
